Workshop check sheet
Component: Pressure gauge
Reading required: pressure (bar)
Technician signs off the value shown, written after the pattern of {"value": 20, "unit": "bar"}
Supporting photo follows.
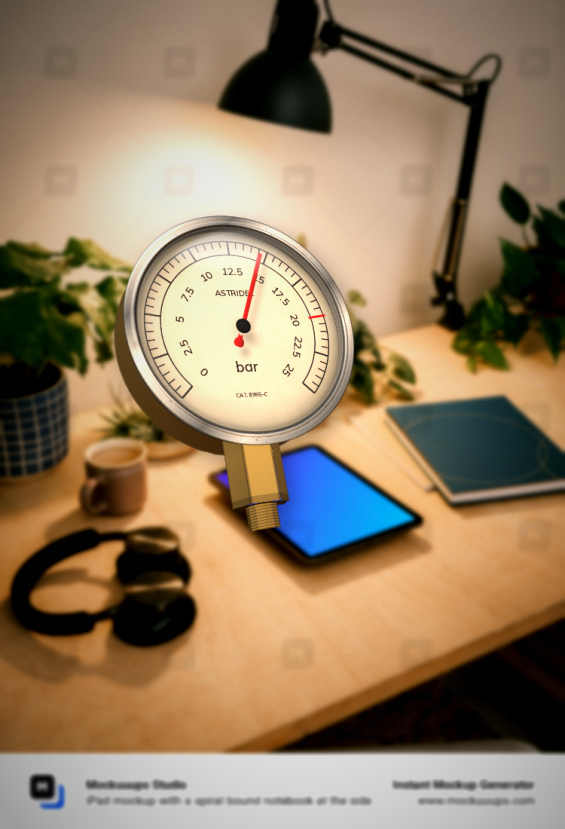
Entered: {"value": 14.5, "unit": "bar"}
